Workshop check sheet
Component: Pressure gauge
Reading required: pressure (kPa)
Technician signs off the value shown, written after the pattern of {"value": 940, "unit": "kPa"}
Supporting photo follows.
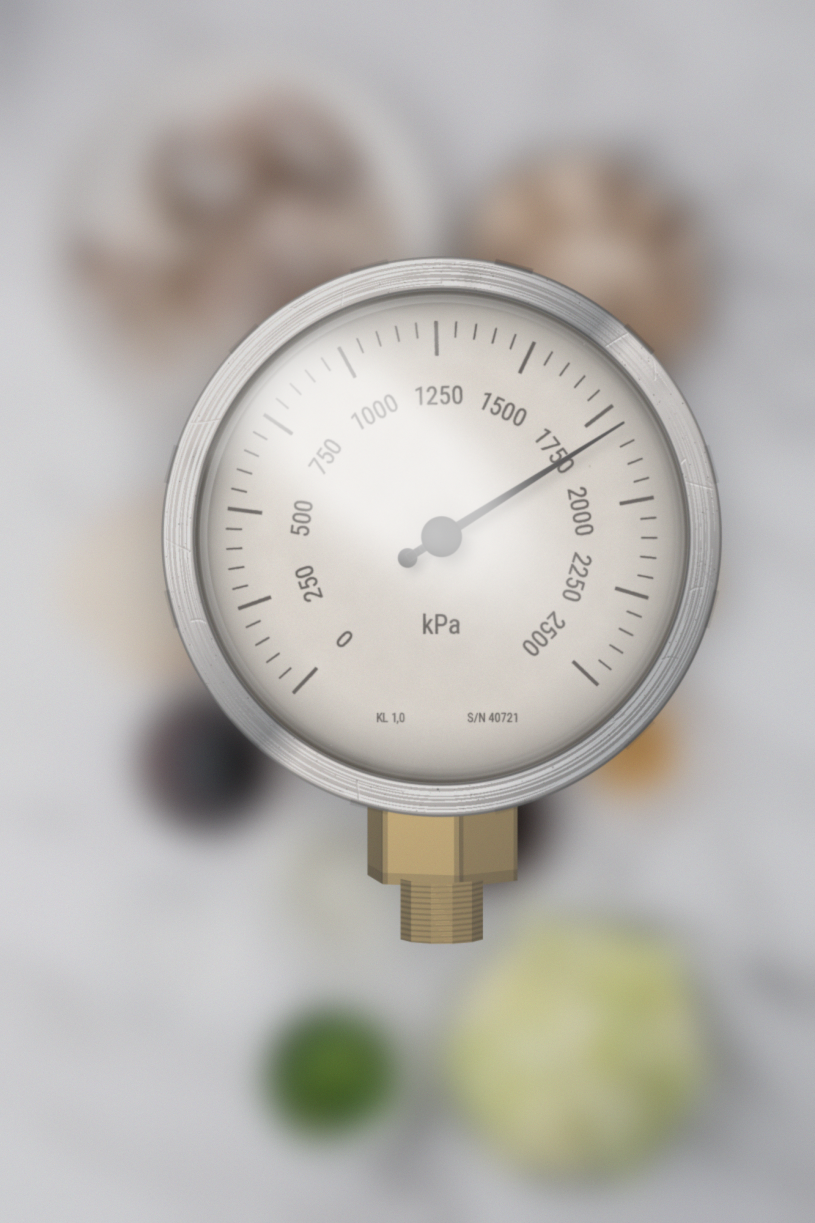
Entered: {"value": 1800, "unit": "kPa"}
